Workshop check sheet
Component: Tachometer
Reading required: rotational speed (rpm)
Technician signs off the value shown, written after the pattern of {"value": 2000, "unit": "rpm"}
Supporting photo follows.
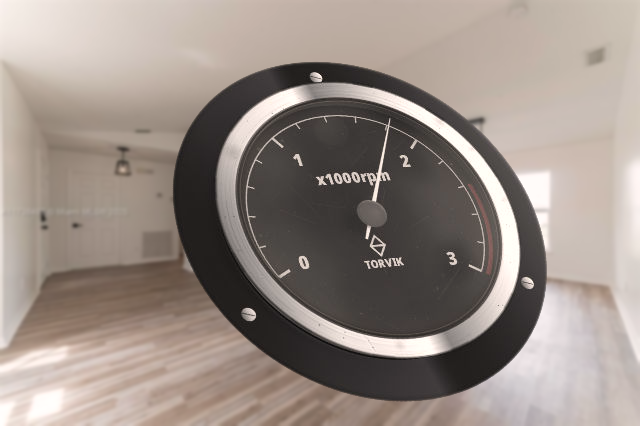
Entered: {"value": 1800, "unit": "rpm"}
